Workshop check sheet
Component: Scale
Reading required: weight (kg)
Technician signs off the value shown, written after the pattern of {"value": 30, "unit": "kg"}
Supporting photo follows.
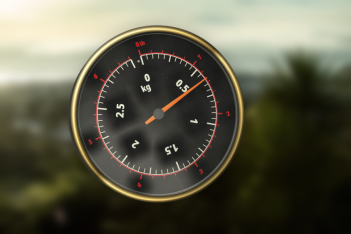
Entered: {"value": 0.6, "unit": "kg"}
